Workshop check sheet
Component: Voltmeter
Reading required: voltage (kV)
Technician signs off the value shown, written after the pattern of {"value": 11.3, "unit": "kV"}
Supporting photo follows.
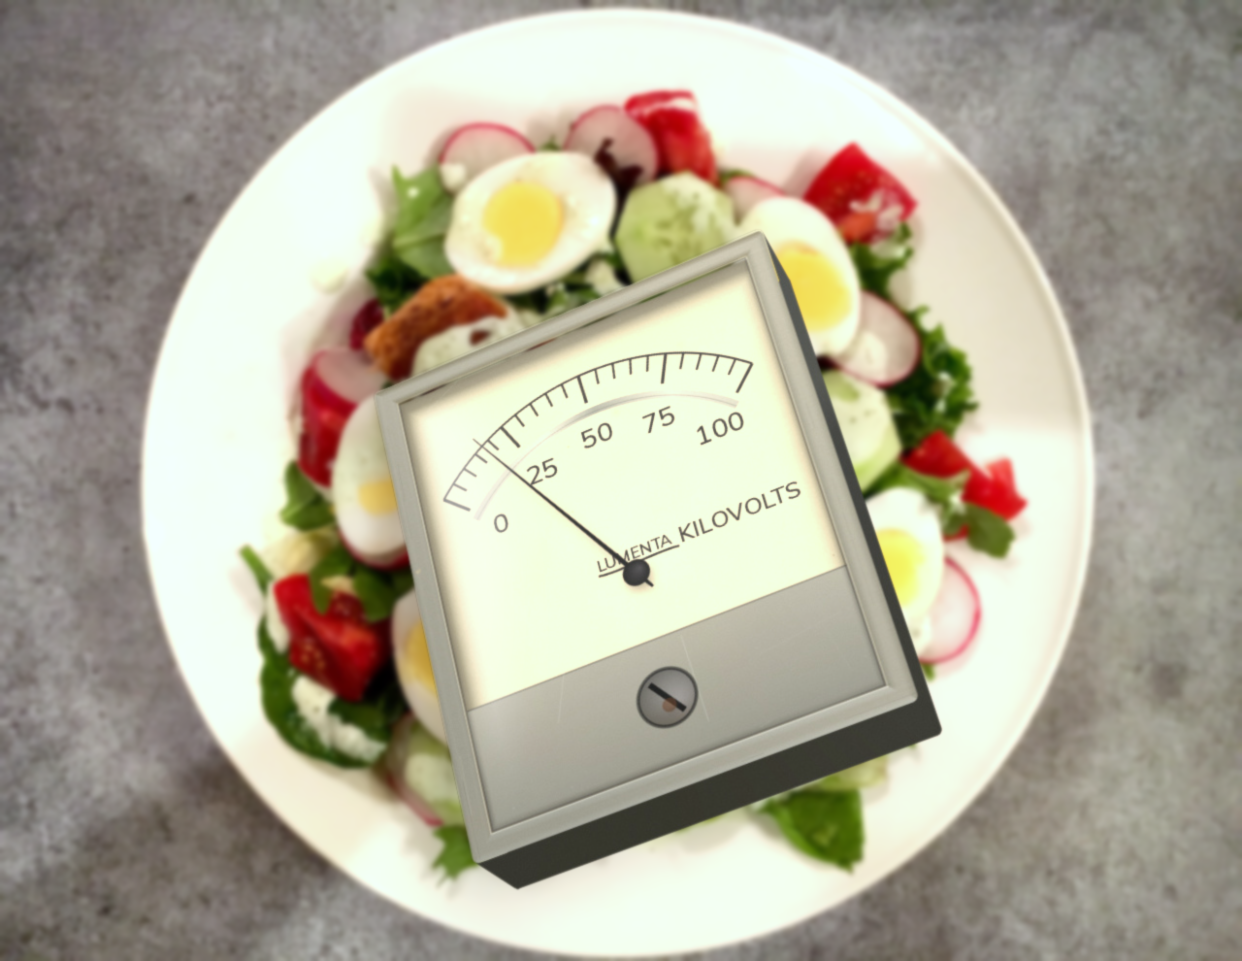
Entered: {"value": 17.5, "unit": "kV"}
